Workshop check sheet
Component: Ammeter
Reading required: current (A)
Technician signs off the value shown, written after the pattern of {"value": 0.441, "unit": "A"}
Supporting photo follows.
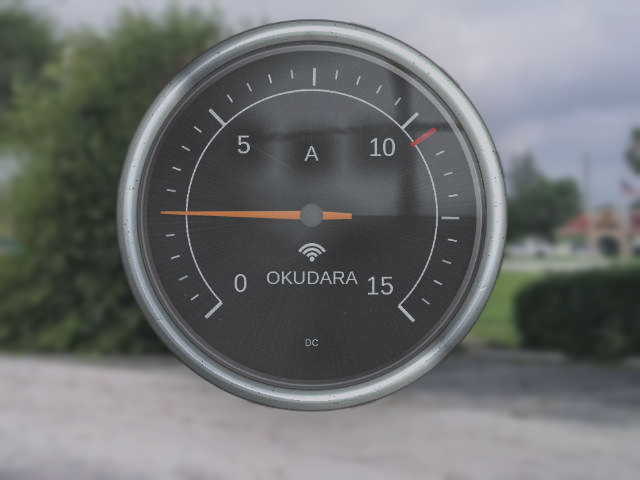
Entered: {"value": 2.5, "unit": "A"}
